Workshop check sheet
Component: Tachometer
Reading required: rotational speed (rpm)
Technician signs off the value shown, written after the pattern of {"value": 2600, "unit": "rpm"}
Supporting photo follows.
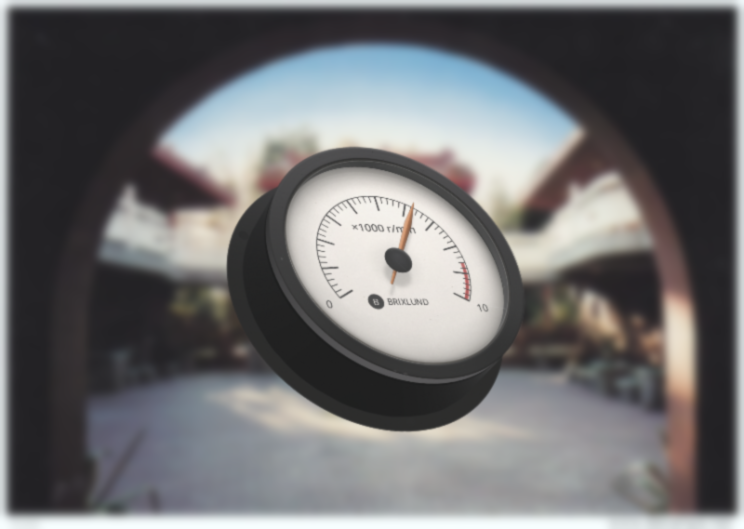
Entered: {"value": 6200, "unit": "rpm"}
